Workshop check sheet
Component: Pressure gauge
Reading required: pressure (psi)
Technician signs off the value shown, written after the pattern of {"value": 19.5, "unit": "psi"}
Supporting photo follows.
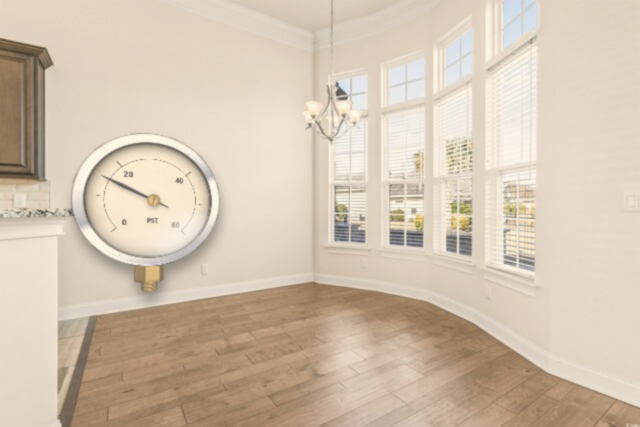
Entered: {"value": 15, "unit": "psi"}
